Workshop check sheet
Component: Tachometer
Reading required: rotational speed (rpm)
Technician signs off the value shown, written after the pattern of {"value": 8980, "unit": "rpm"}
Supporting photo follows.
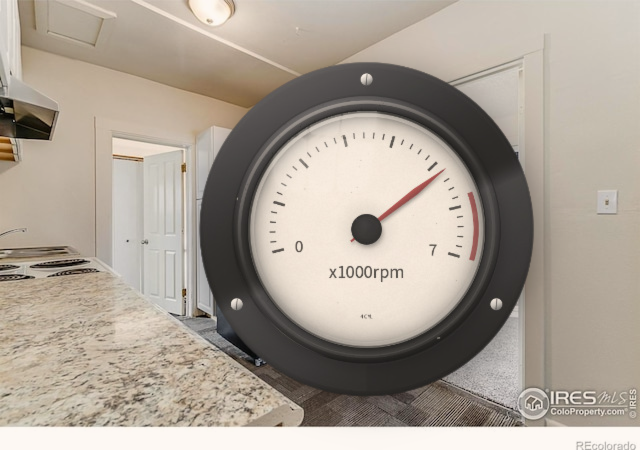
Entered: {"value": 5200, "unit": "rpm"}
